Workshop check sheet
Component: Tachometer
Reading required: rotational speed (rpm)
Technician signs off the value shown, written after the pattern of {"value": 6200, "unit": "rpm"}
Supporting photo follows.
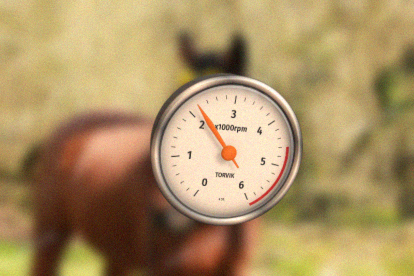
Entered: {"value": 2200, "unit": "rpm"}
